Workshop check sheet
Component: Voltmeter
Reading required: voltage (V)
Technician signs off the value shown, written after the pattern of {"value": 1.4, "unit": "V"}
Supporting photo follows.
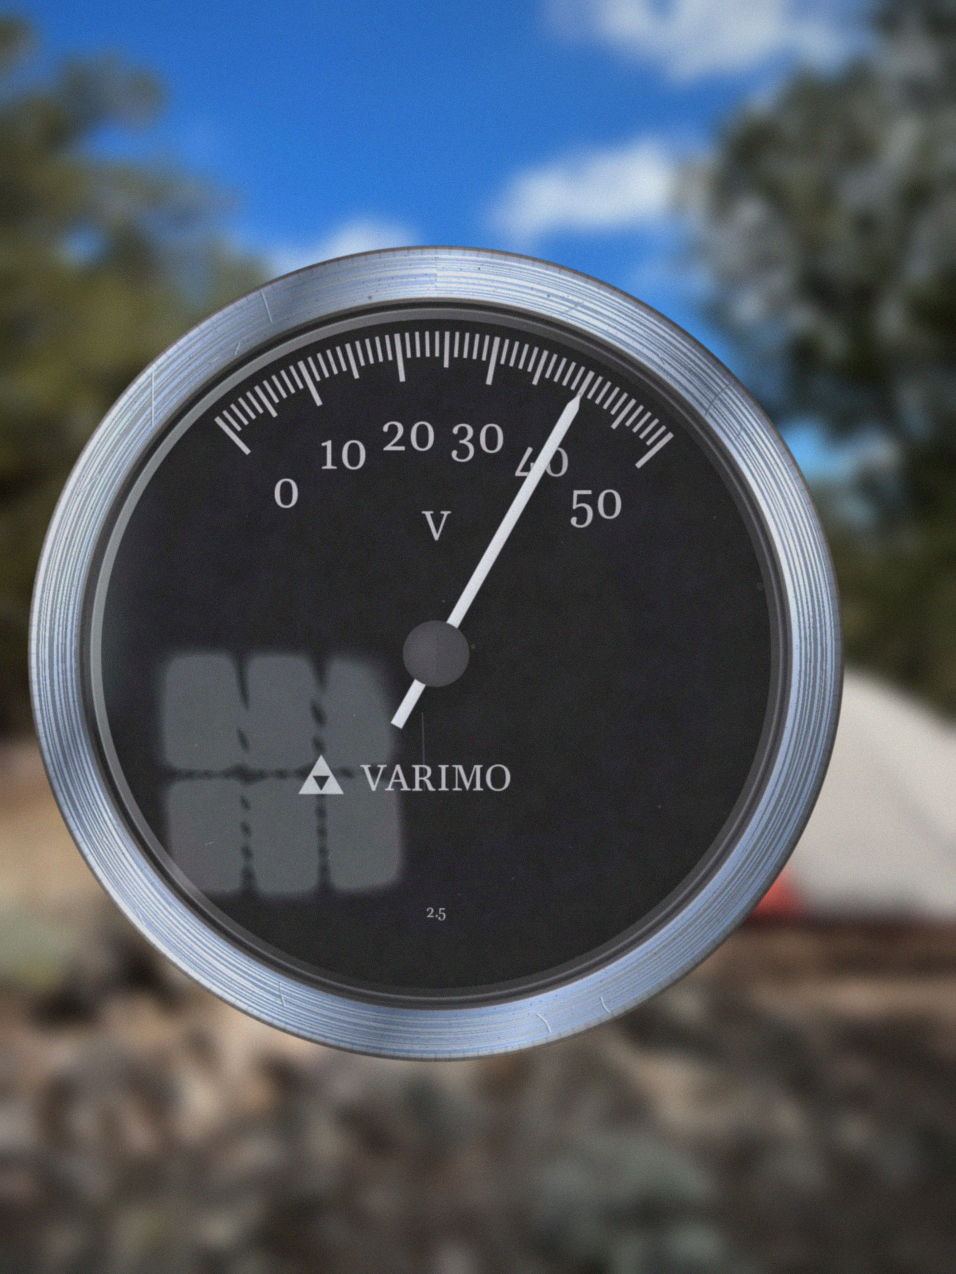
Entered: {"value": 40, "unit": "V"}
